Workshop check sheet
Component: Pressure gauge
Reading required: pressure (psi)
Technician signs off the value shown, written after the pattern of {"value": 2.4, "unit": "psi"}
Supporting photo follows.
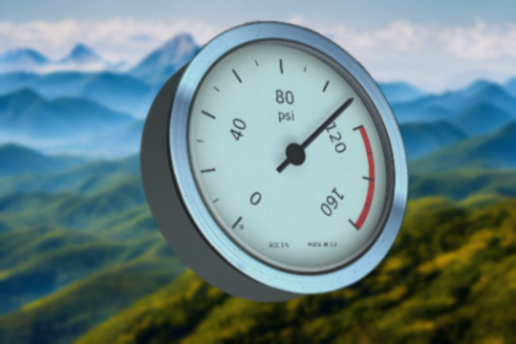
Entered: {"value": 110, "unit": "psi"}
